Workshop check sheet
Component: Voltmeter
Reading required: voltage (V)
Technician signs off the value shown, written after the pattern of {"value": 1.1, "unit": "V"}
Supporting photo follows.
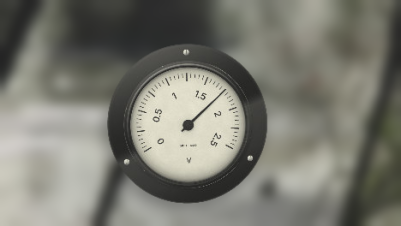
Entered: {"value": 1.75, "unit": "V"}
